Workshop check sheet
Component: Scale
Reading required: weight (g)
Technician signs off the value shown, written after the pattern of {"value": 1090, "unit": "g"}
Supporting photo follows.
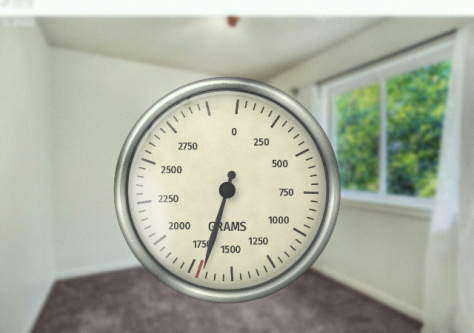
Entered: {"value": 1675, "unit": "g"}
